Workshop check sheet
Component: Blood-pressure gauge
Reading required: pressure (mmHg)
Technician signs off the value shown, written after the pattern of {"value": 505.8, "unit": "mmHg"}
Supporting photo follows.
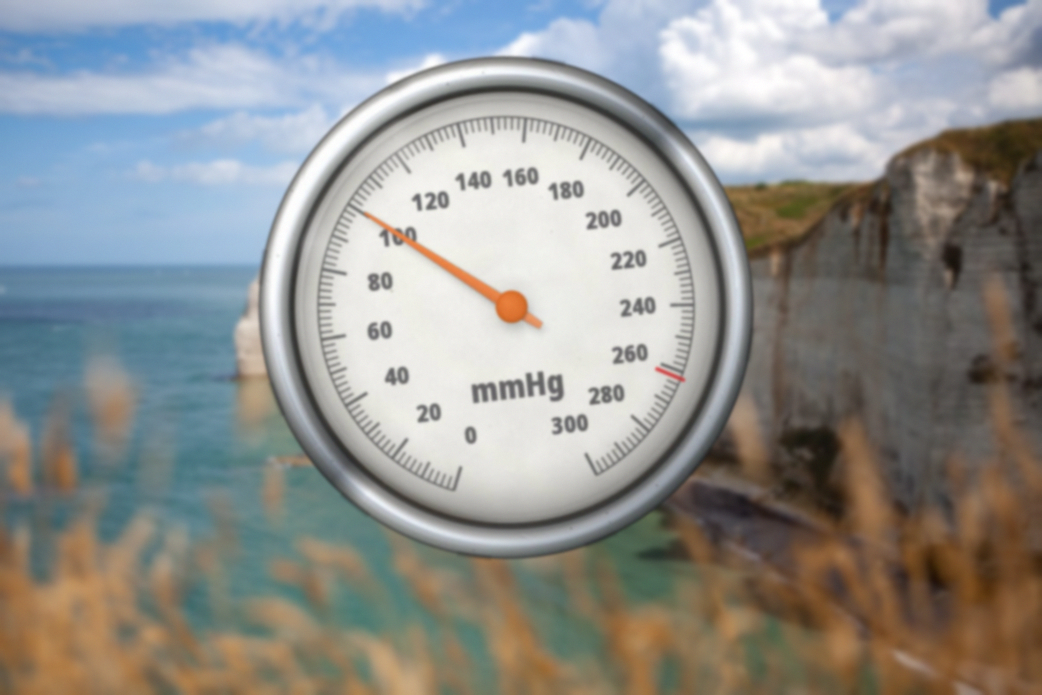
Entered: {"value": 100, "unit": "mmHg"}
